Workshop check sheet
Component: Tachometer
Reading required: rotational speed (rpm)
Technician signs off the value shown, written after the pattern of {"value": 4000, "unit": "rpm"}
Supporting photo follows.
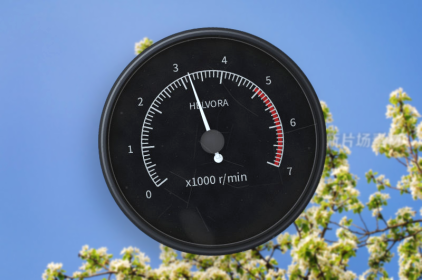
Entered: {"value": 3200, "unit": "rpm"}
